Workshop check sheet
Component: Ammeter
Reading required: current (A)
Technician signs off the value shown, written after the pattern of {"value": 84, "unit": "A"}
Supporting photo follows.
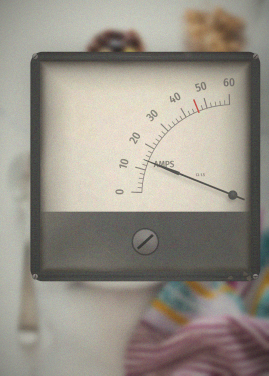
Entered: {"value": 14, "unit": "A"}
